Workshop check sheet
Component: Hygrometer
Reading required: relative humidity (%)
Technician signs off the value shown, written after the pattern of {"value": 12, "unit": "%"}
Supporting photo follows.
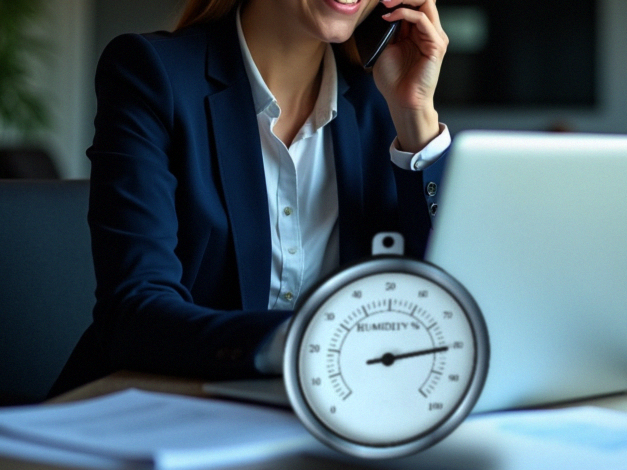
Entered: {"value": 80, "unit": "%"}
